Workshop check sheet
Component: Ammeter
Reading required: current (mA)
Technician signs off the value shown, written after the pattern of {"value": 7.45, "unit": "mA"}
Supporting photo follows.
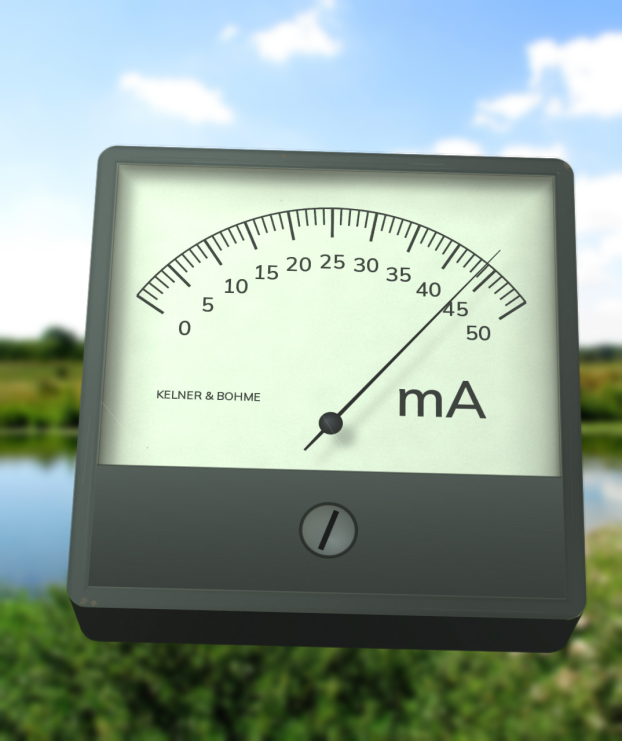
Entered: {"value": 44, "unit": "mA"}
